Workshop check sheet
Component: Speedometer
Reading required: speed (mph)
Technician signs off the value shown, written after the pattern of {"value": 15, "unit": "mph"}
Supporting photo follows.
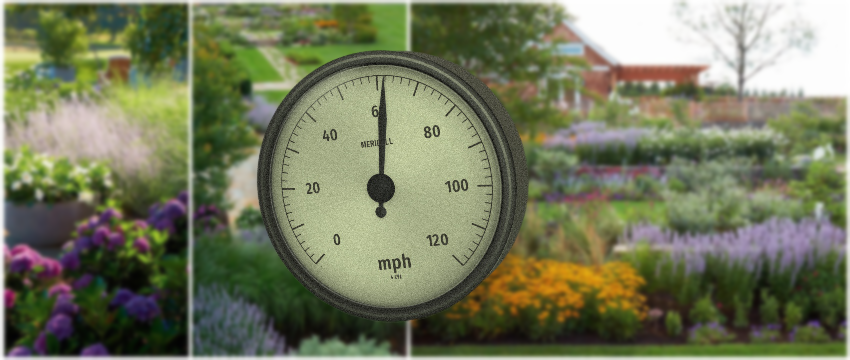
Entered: {"value": 62, "unit": "mph"}
